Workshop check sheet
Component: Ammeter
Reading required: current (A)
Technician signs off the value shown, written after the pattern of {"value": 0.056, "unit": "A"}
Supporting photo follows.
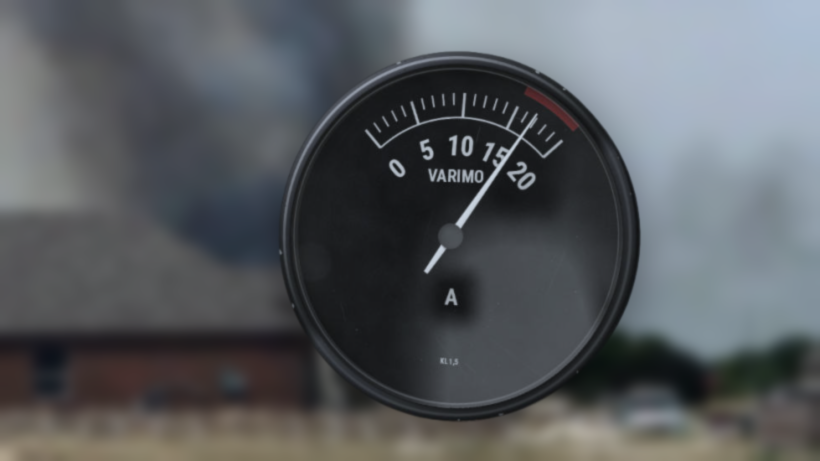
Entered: {"value": 17, "unit": "A"}
